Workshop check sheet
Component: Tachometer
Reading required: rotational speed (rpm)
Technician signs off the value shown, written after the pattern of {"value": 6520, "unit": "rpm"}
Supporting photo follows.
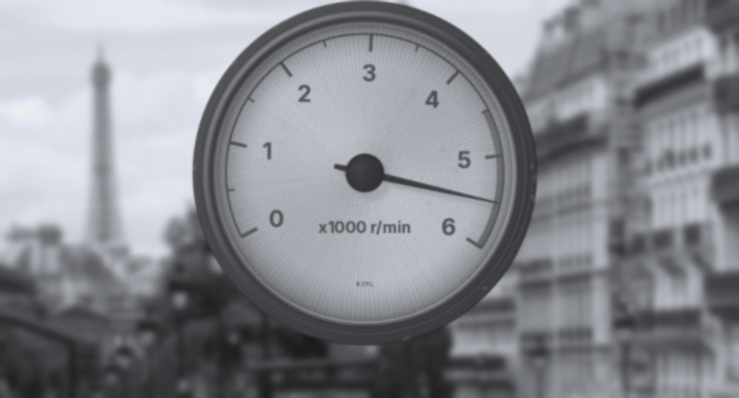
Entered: {"value": 5500, "unit": "rpm"}
